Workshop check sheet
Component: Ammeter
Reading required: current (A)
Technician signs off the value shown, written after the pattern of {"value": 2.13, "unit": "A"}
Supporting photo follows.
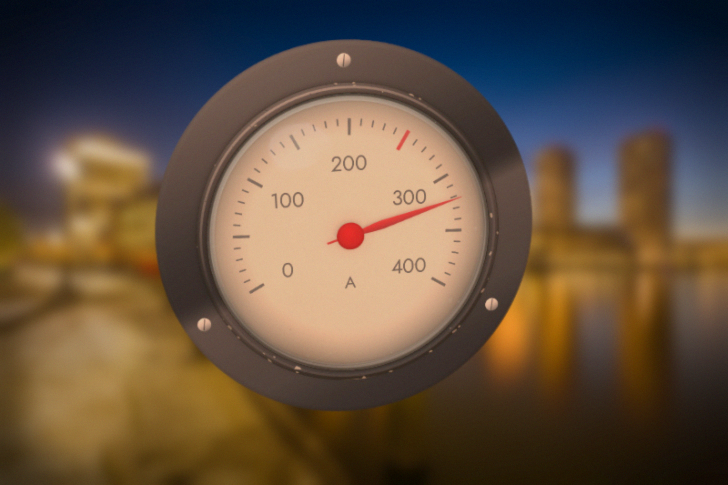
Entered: {"value": 320, "unit": "A"}
